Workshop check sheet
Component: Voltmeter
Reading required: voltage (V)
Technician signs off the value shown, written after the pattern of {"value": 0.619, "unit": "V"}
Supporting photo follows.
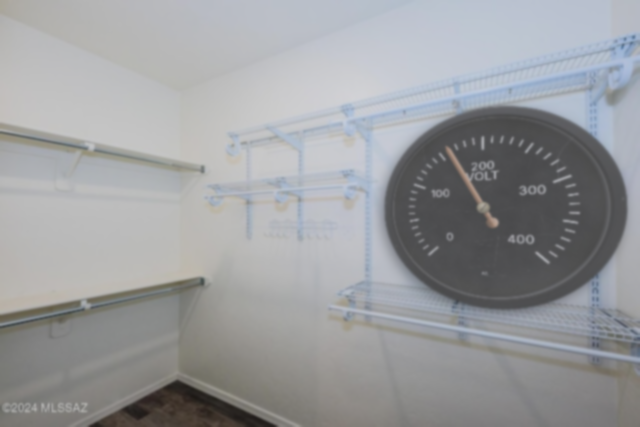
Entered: {"value": 160, "unit": "V"}
